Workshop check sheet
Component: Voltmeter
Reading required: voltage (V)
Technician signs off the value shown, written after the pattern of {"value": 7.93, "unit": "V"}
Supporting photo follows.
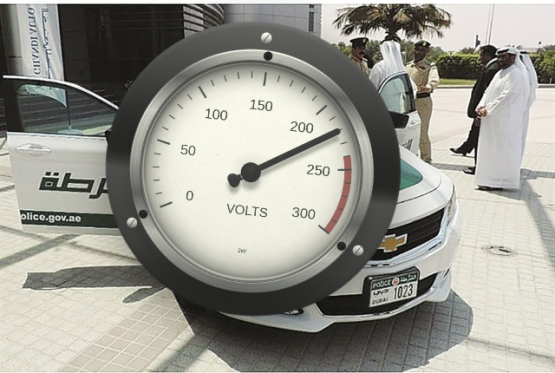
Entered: {"value": 220, "unit": "V"}
